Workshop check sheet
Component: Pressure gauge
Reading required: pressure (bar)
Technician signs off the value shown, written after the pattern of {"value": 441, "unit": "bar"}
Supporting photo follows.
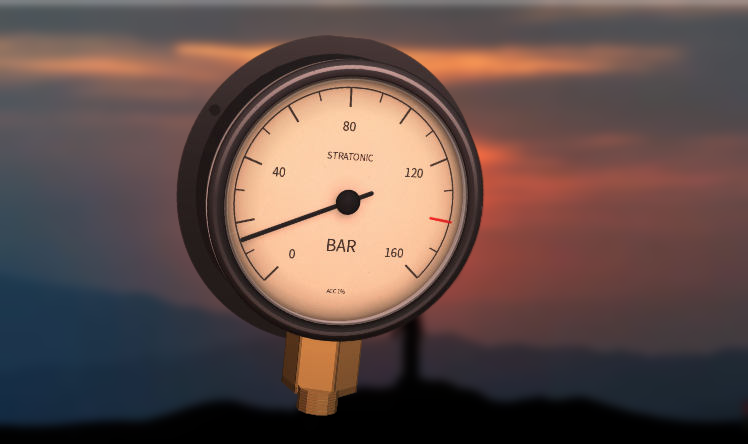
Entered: {"value": 15, "unit": "bar"}
